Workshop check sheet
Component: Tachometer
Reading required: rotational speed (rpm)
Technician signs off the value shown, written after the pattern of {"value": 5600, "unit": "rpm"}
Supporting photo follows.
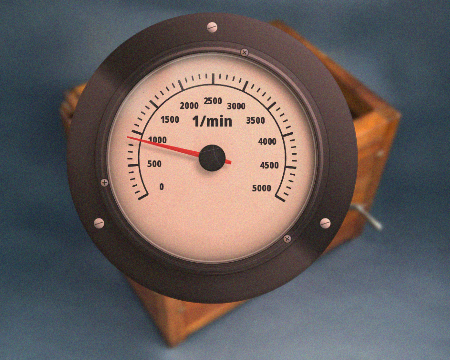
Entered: {"value": 900, "unit": "rpm"}
